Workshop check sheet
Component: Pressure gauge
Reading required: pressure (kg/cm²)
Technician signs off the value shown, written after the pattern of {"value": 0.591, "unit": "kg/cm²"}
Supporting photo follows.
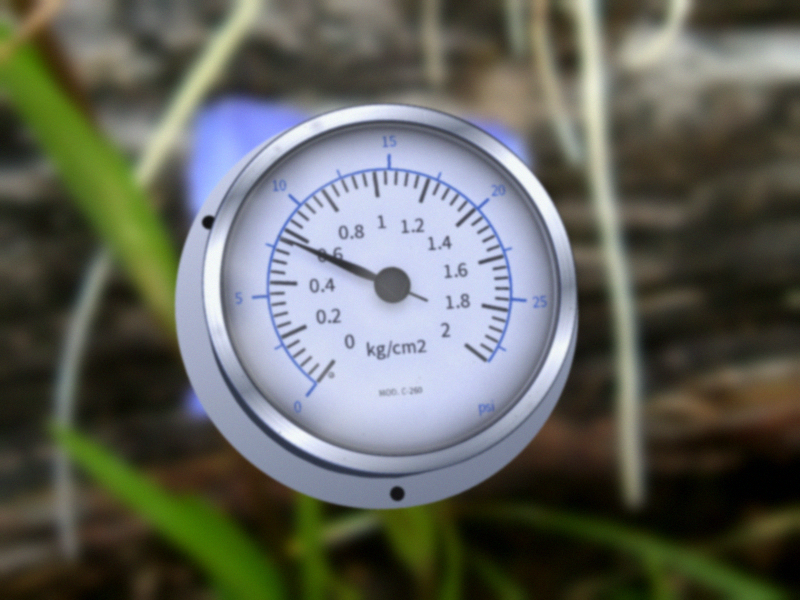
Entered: {"value": 0.56, "unit": "kg/cm²"}
